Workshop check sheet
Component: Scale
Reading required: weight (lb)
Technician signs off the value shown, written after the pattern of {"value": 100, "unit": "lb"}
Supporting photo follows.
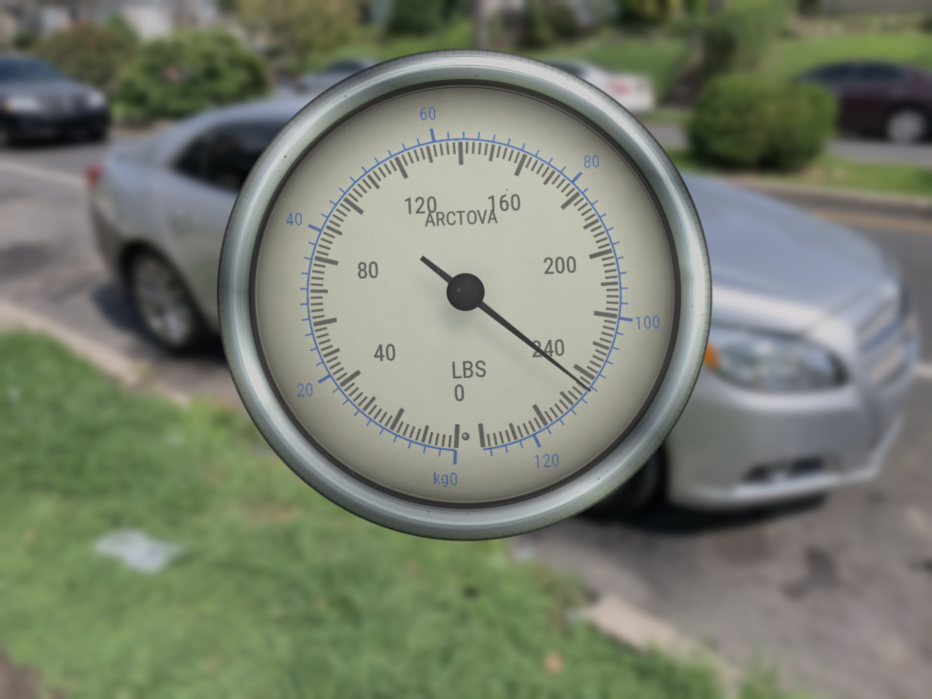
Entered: {"value": 244, "unit": "lb"}
